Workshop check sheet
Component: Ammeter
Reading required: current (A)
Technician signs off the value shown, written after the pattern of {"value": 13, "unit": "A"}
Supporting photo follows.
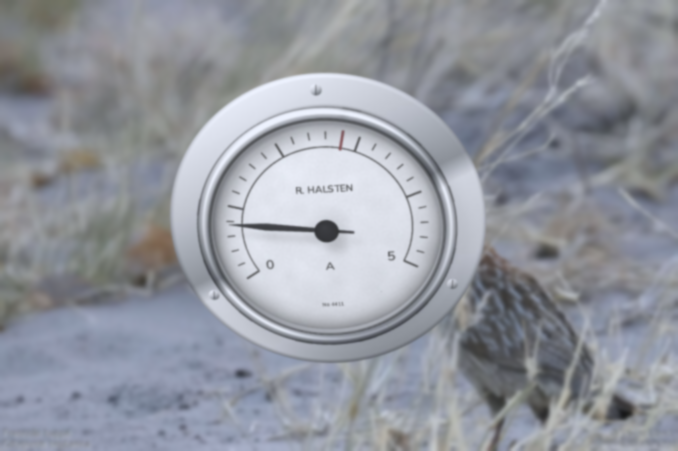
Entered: {"value": 0.8, "unit": "A"}
